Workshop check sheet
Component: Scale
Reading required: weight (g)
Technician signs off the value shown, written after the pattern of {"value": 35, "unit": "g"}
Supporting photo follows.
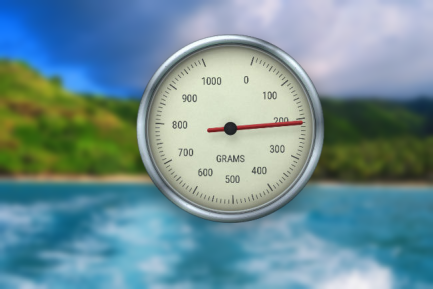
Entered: {"value": 210, "unit": "g"}
